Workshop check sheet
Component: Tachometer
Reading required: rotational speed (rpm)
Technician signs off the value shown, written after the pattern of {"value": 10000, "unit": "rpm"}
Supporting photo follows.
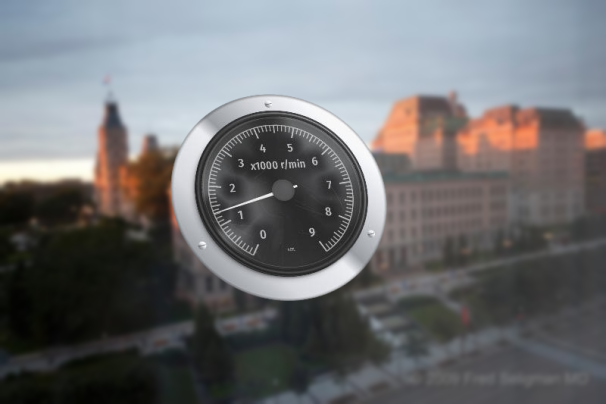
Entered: {"value": 1300, "unit": "rpm"}
